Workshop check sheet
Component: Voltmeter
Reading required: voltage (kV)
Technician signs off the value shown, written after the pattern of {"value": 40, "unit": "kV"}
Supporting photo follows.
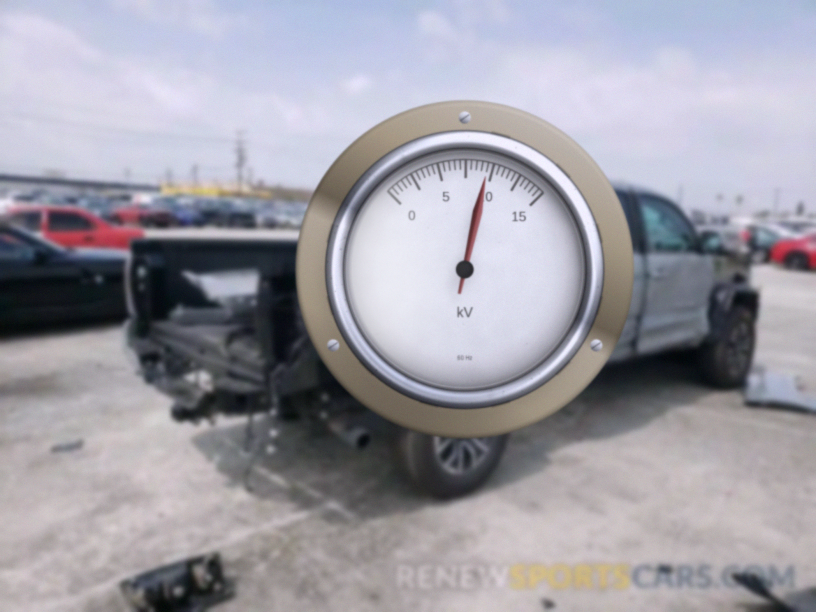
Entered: {"value": 9.5, "unit": "kV"}
